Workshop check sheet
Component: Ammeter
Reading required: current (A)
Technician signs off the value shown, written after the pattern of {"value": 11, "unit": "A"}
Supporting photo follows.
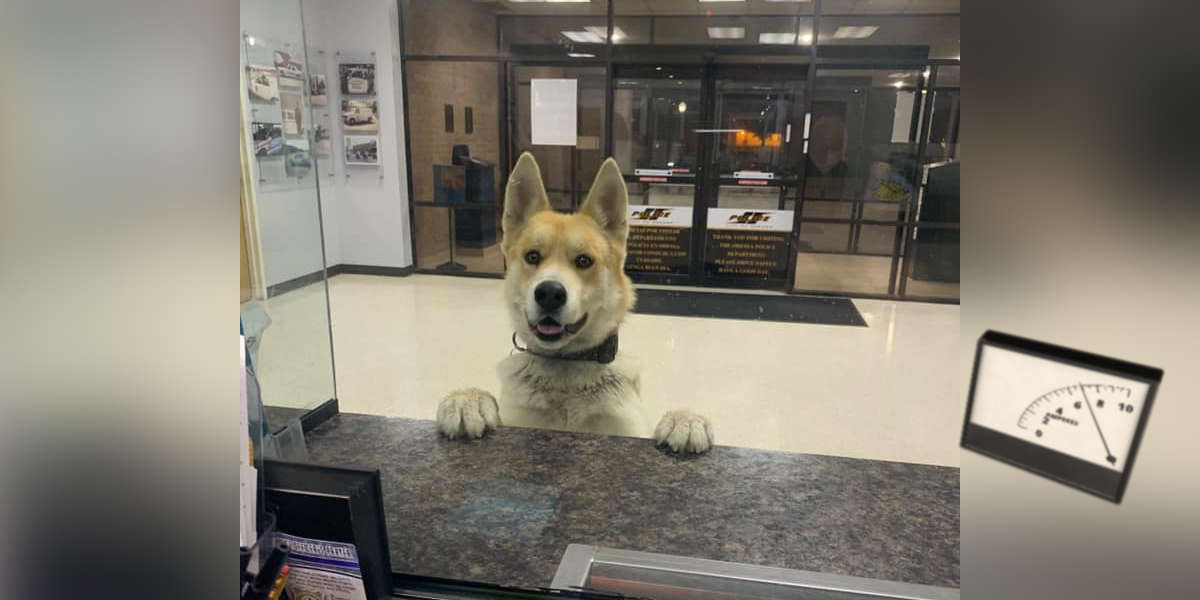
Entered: {"value": 7, "unit": "A"}
